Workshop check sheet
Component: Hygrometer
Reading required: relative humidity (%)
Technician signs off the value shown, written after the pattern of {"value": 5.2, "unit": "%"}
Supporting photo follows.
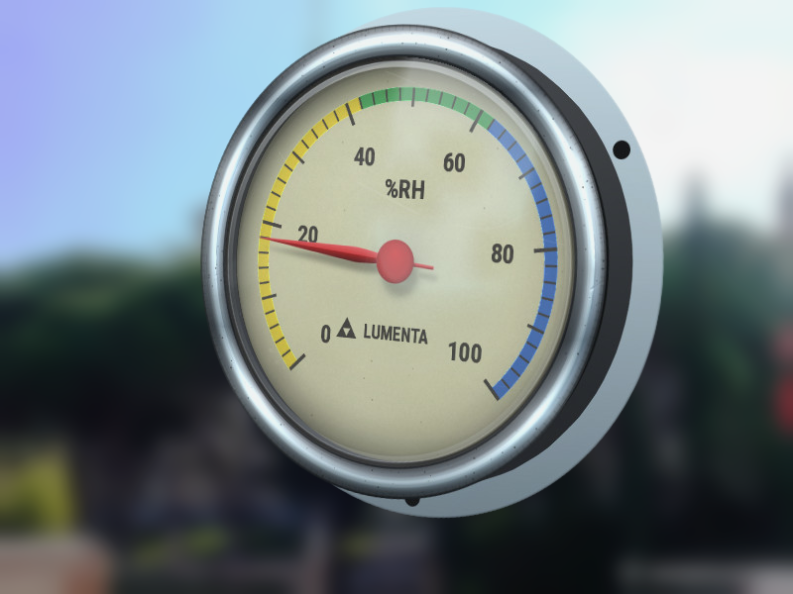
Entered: {"value": 18, "unit": "%"}
